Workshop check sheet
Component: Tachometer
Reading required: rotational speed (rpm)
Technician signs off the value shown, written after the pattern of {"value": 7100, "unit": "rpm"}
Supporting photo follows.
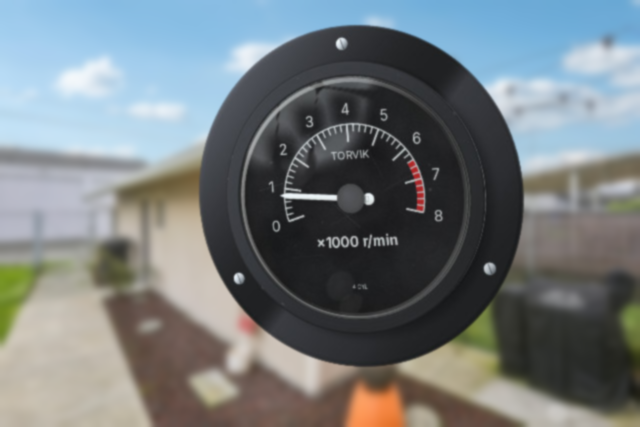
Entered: {"value": 800, "unit": "rpm"}
